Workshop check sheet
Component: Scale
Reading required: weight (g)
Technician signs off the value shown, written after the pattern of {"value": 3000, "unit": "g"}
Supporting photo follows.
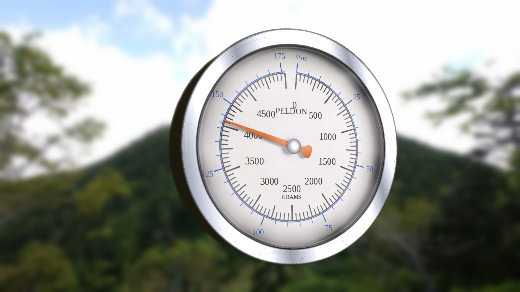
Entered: {"value": 4050, "unit": "g"}
